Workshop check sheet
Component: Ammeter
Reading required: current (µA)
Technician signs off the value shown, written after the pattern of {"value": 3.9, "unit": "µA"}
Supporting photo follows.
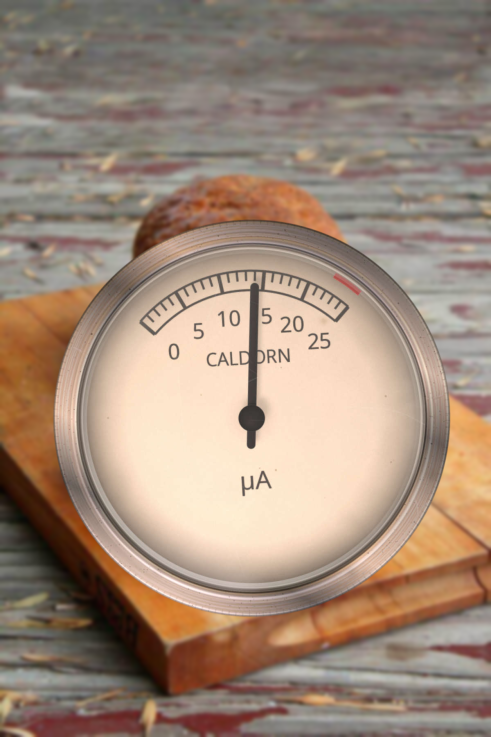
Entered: {"value": 14, "unit": "µA"}
